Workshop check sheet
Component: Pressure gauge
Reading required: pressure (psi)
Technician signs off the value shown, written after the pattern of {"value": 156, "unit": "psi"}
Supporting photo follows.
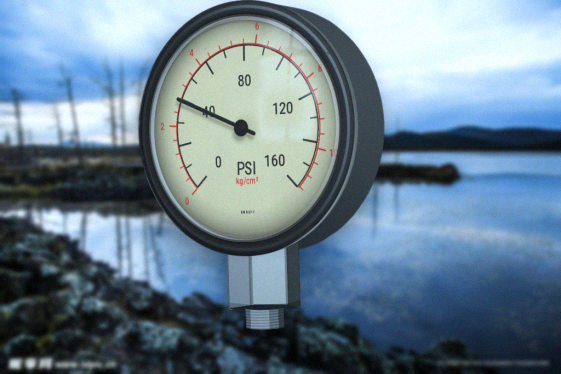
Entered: {"value": 40, "unit": "psi"}
